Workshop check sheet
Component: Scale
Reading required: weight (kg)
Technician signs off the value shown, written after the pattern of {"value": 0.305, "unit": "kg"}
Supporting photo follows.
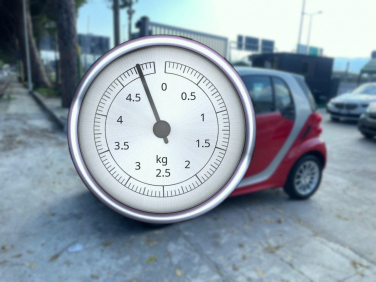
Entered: {"value": 4.8, "unit": "kg"}
